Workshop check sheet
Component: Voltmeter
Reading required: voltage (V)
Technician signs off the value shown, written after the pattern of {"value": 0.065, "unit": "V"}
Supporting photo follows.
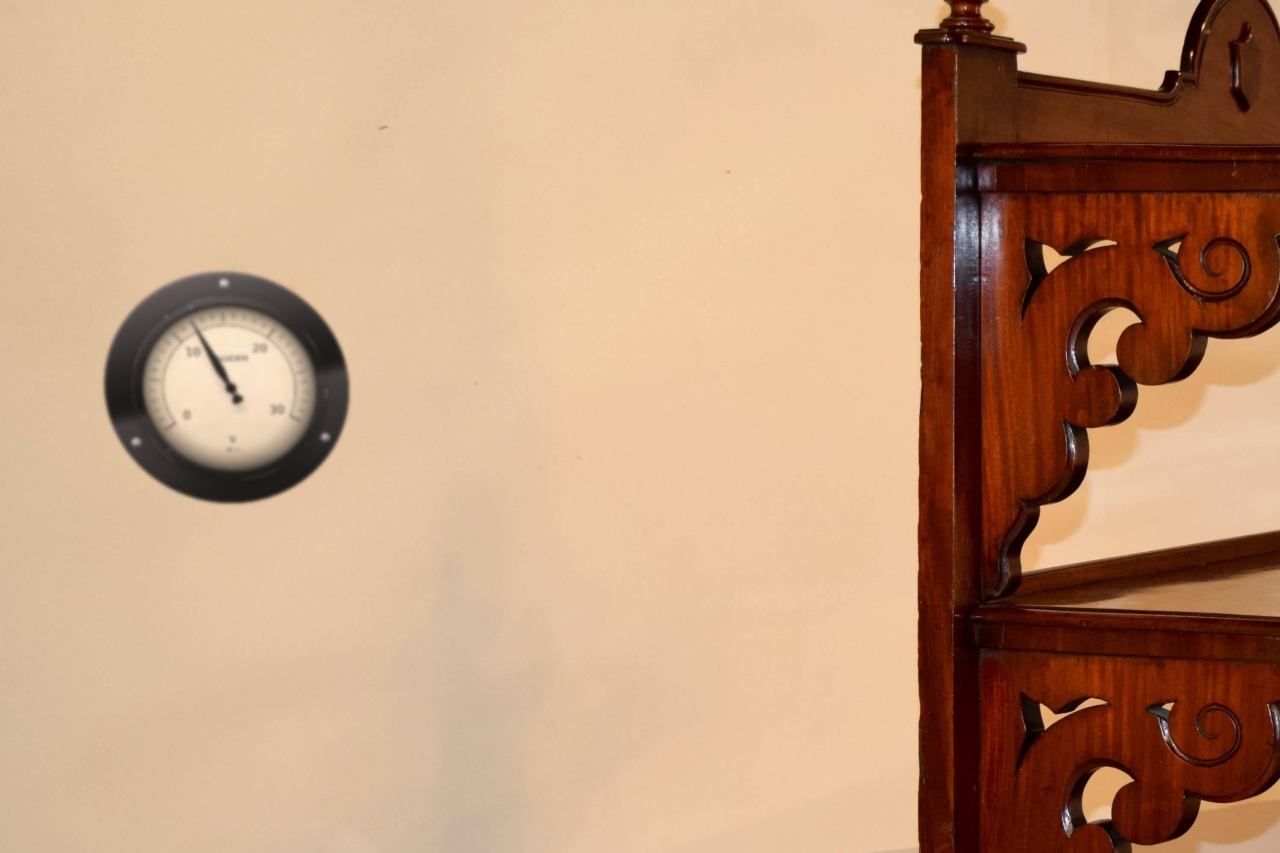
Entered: {"value": 12, "unit": "V"}
